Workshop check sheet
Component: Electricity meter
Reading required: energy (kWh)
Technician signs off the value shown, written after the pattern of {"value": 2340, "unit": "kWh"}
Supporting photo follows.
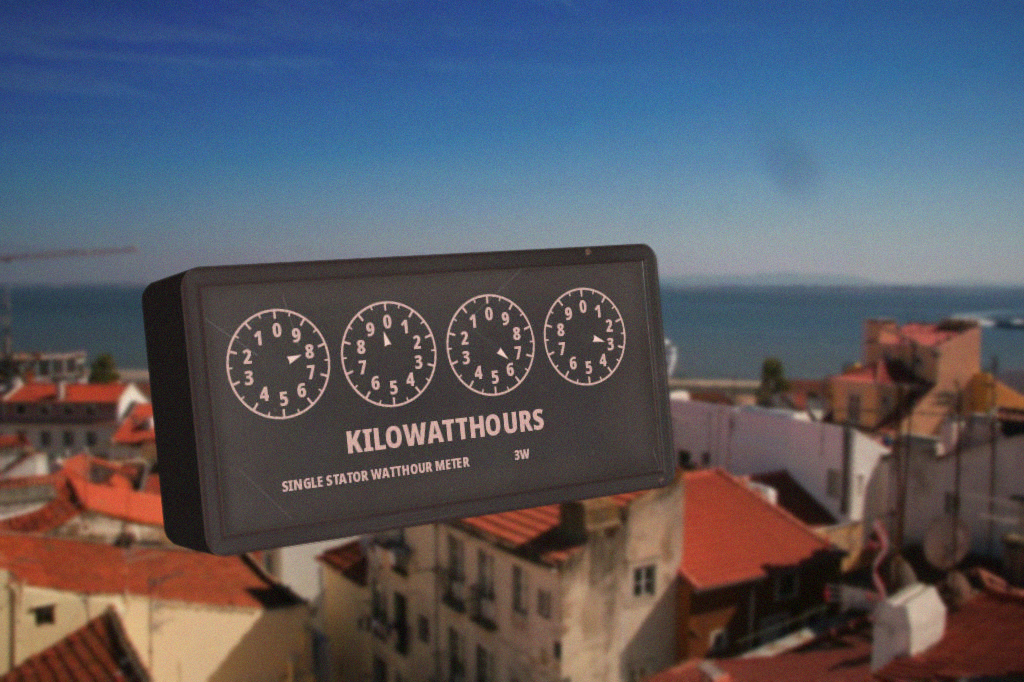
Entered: {"value": 7963, "unit": "kWh"}
